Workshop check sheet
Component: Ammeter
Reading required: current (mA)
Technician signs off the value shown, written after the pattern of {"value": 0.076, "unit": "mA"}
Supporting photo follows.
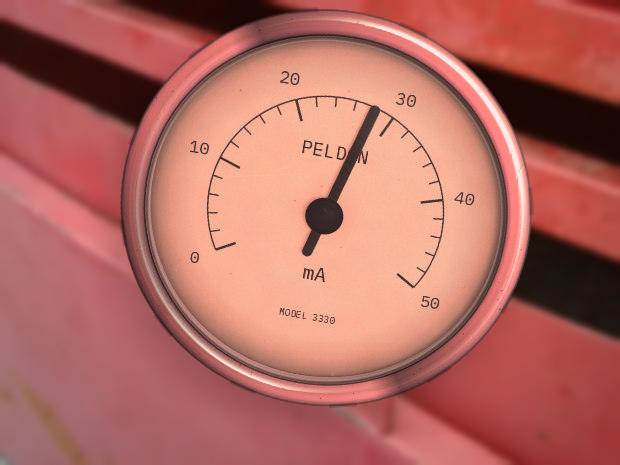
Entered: {"value": 28, "unit": "mA"}
